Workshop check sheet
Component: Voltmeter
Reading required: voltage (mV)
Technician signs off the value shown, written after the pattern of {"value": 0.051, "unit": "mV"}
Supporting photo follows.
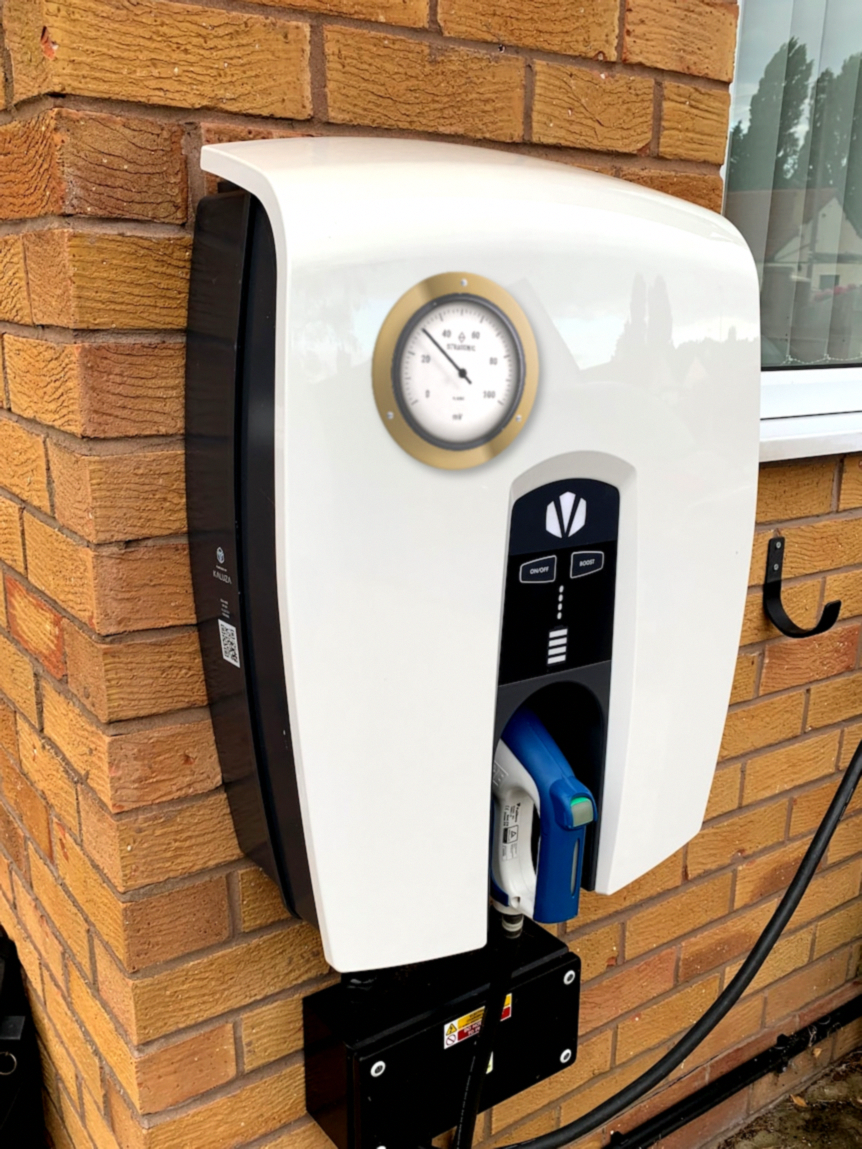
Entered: {"value": 30, "unit": "mV"}
